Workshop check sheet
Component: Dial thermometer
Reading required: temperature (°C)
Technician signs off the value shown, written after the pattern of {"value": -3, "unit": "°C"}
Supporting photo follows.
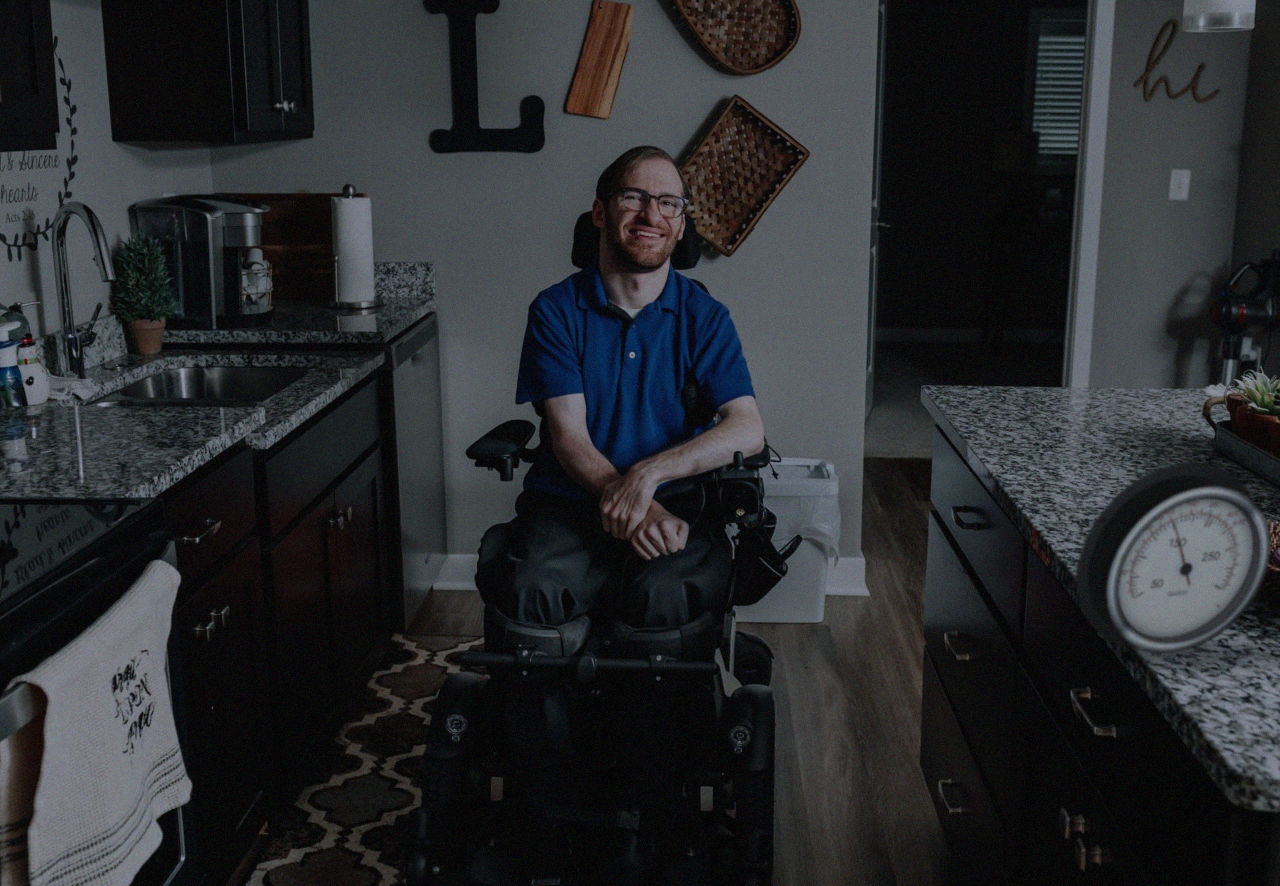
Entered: {"value": 150, "unit": "°C"}
